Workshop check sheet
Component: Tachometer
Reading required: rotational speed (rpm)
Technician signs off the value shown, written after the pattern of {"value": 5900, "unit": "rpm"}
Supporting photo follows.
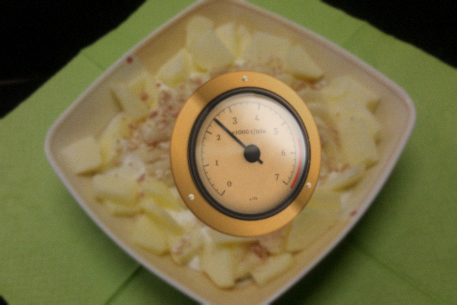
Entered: {"value": 2400, "unit": "rpm"}
